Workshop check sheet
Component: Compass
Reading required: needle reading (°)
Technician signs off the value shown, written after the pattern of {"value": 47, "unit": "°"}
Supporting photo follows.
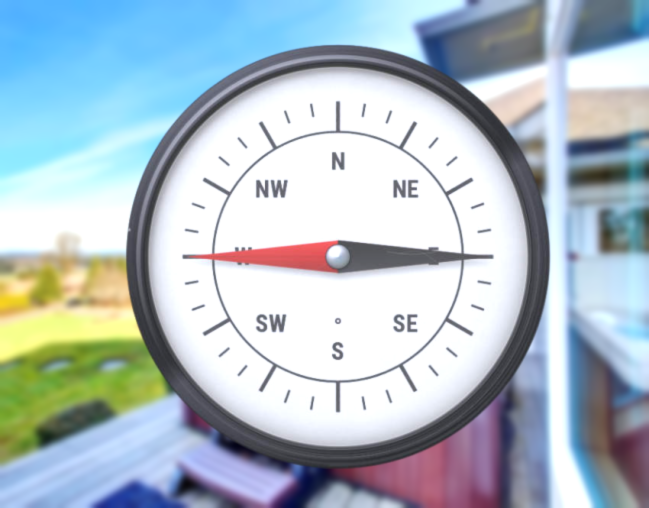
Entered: {"value": 270, "unit": "°"}
